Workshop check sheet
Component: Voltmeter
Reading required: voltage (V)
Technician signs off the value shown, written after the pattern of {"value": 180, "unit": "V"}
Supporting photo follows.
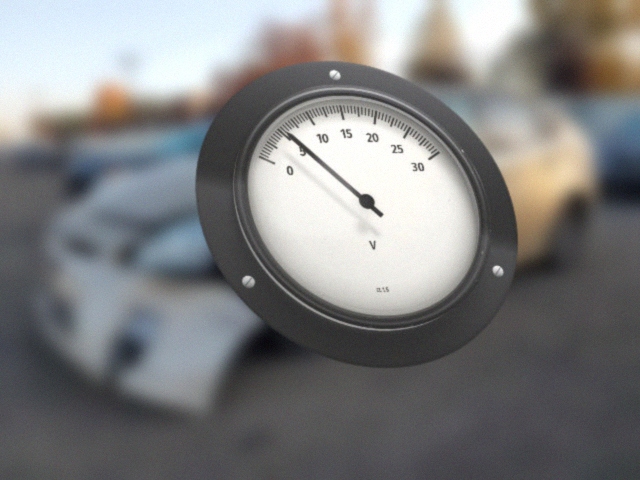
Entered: {"value": 5, "unit": "V"}
